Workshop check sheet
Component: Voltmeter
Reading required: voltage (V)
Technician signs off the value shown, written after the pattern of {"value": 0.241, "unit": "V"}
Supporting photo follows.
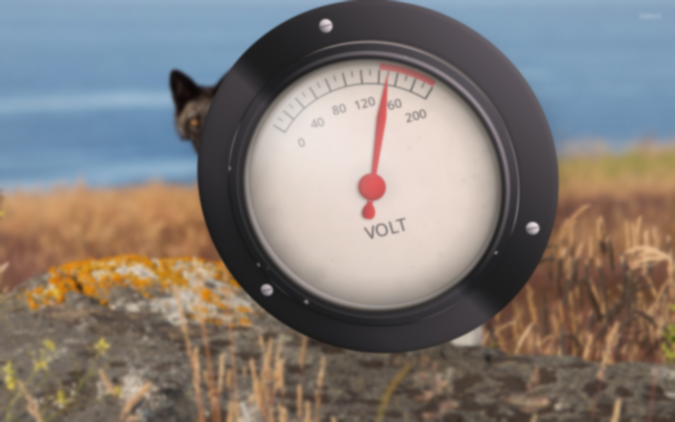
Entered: {"value": 150, "unit": "V"}
